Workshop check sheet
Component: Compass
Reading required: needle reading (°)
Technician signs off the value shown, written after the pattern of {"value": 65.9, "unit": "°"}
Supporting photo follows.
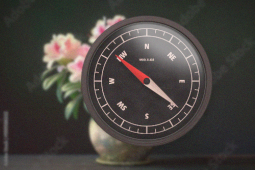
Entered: {"value": 310, "unit": "°"}
